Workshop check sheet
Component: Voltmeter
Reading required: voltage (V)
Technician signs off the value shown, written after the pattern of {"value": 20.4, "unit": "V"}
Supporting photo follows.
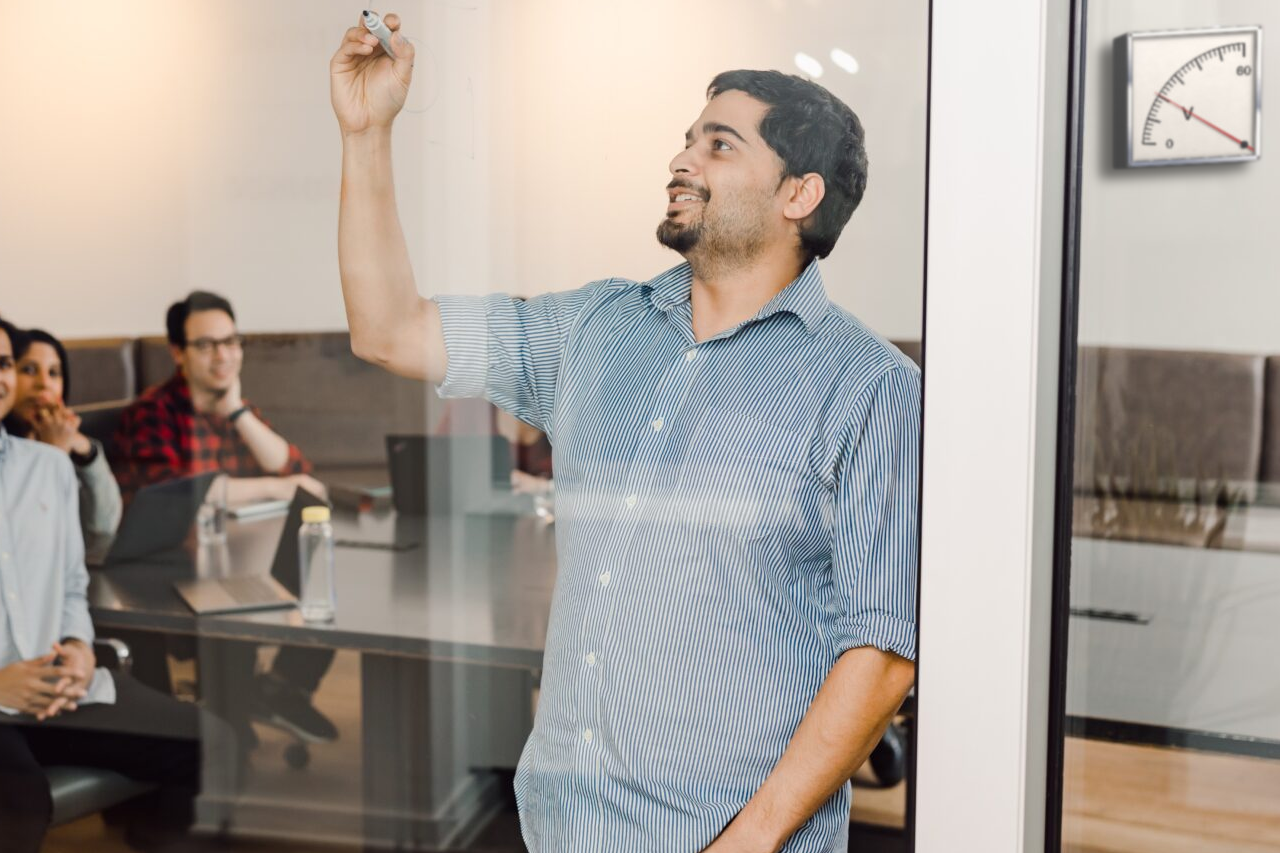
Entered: {"value": 20, "unit": "V"}
